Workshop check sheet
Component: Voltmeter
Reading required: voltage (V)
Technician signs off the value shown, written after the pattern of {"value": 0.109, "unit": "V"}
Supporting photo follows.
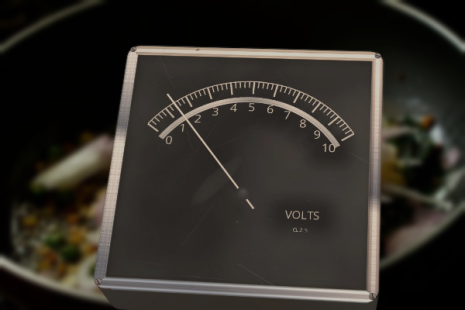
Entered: {"value": 1.4, "unit": "V"}
